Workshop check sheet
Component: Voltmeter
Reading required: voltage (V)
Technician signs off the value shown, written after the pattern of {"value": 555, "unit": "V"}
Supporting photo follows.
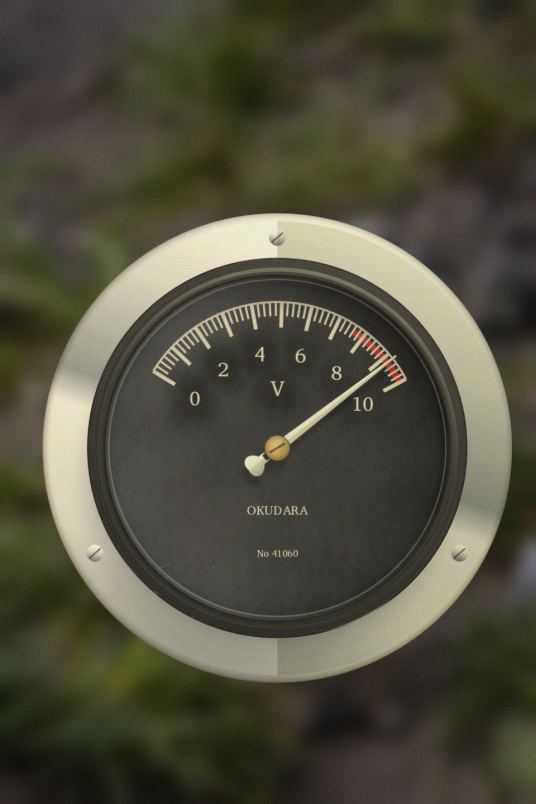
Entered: {"value": 9.2, "unit": "V"}
